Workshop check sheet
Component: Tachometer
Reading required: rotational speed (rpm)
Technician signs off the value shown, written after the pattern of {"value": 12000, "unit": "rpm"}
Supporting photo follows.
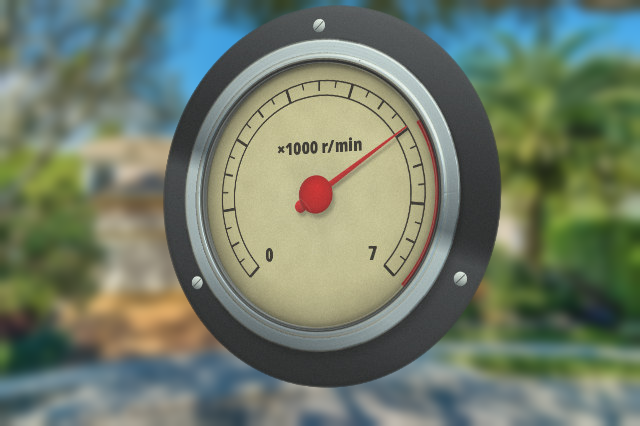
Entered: {"value": 5000, "unit": "rpm"}
